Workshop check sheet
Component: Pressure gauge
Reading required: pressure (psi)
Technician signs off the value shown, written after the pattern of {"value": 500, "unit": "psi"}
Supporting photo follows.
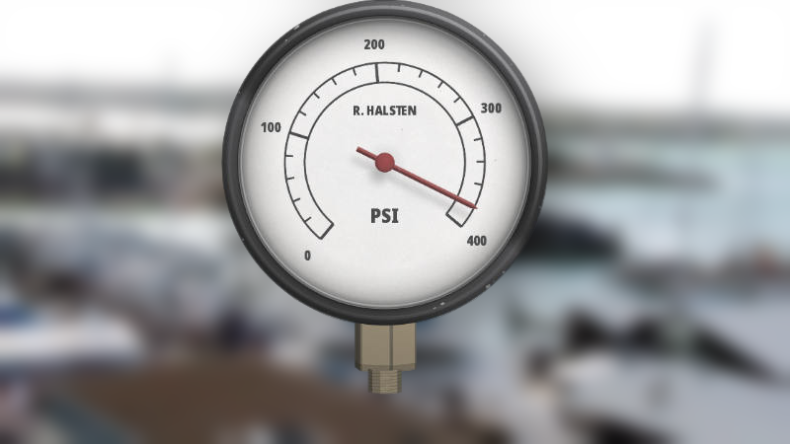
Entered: {"value": 380, "unit": "psi"}
